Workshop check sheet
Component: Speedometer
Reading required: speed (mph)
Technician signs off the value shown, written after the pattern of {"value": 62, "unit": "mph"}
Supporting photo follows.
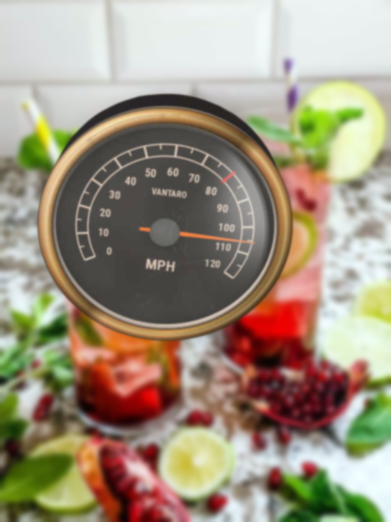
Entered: {"value": 105, "unit": "mph"}
